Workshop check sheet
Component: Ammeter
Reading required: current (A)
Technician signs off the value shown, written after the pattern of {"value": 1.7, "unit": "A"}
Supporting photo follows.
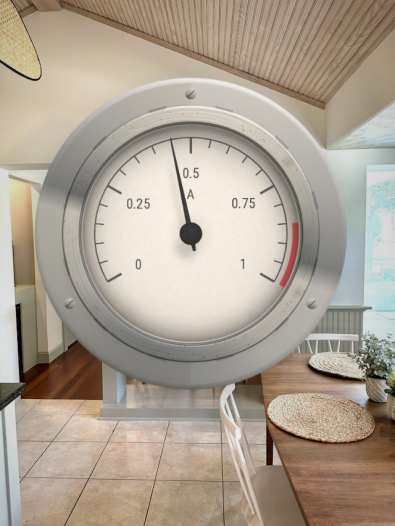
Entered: {"value": 0.45, "unit": "A"}
